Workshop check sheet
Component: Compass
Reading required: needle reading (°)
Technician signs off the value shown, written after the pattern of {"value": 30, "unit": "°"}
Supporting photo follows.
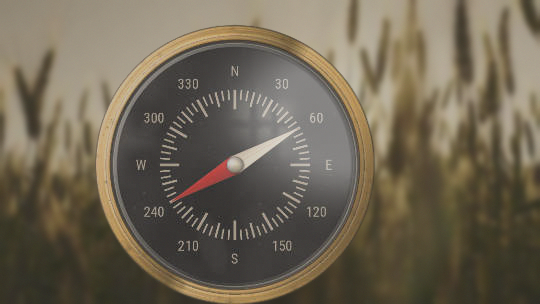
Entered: {"value": 240, "unit": "°"}
